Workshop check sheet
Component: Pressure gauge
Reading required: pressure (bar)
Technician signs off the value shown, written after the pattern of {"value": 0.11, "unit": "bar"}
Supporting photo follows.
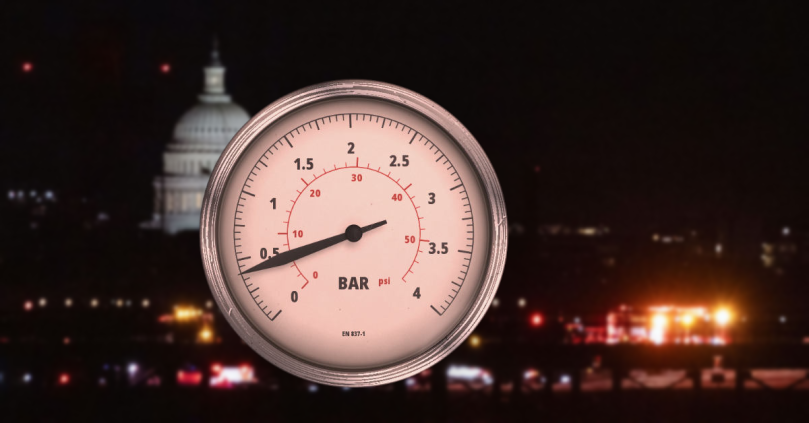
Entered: {"value": 0.4, "unit": "bar"}
